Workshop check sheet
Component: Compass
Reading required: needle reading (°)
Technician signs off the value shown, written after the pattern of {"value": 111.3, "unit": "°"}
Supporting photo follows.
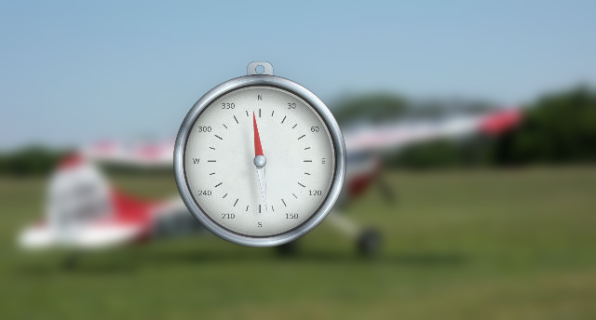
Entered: {"value": 352.5, "unit": "°"}
